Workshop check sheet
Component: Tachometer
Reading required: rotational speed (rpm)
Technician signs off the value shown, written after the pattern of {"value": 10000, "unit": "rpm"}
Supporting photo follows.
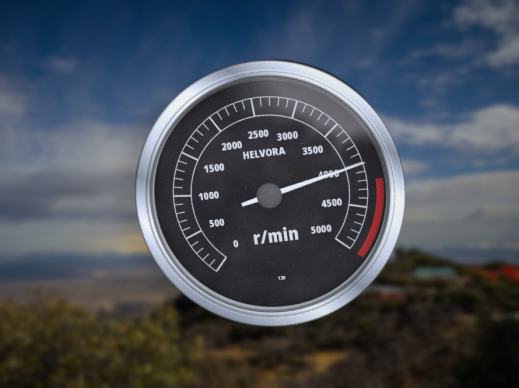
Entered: {"value": 4000, "unit": "rpm"}
